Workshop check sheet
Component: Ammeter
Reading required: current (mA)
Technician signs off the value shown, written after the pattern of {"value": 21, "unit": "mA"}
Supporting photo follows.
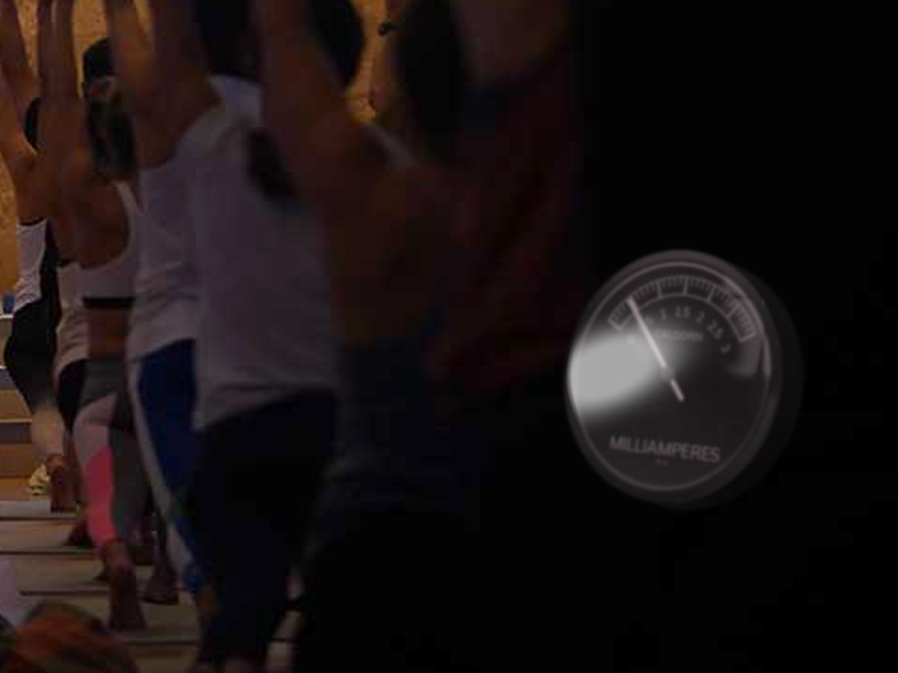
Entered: {"value": 0.5, "unit": "mA"}
